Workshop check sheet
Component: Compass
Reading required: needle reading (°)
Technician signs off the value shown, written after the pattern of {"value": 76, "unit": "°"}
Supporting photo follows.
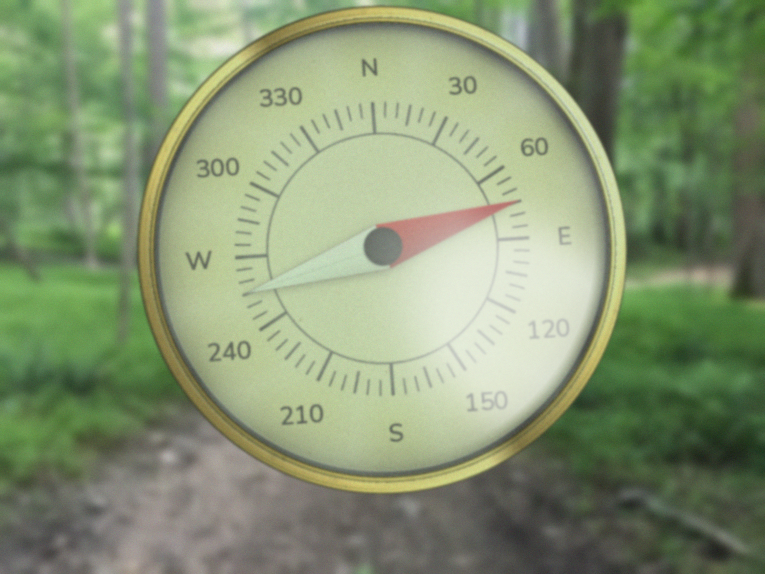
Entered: {"value": 75, "unit": "°"}
